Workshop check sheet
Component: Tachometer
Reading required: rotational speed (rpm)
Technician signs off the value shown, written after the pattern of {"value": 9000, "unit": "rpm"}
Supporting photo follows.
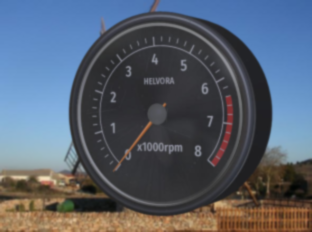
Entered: {"value": 0, "unit": "rpm"}
